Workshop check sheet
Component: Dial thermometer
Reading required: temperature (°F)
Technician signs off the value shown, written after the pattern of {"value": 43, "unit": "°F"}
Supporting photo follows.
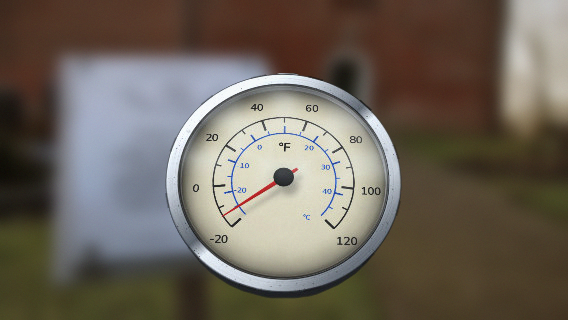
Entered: {"value": -15, "unit": "°F"}
